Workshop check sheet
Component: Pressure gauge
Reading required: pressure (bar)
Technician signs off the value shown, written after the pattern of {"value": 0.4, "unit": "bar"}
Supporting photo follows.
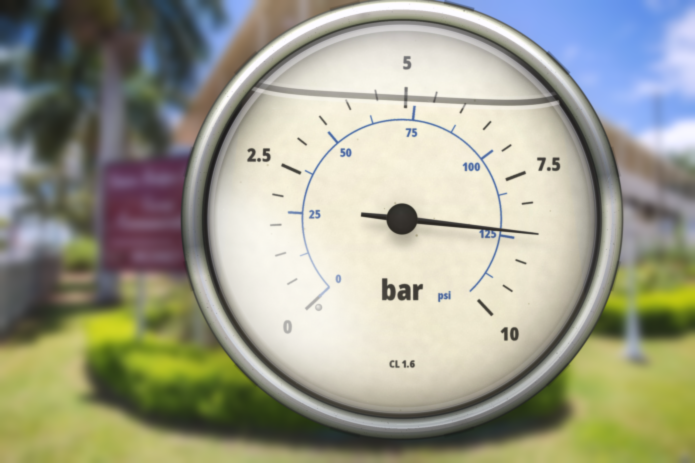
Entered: {"value": 8.5, "unit": "bar"}
